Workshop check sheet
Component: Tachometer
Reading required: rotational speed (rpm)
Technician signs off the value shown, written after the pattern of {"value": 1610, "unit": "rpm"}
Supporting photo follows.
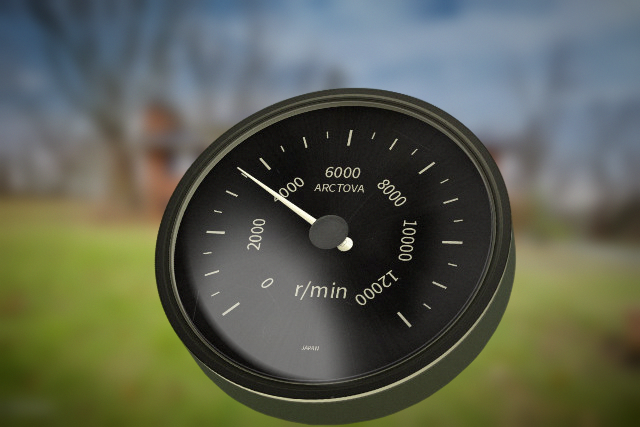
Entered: {"value": 3500, "unit": "rpm"}
